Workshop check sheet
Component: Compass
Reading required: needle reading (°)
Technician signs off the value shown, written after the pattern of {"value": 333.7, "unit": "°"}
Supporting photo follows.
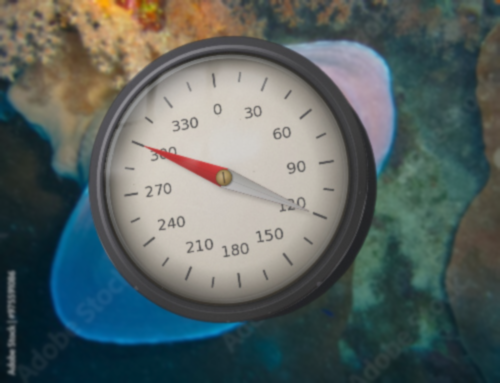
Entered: {"value": 300, "unit": "°"}
